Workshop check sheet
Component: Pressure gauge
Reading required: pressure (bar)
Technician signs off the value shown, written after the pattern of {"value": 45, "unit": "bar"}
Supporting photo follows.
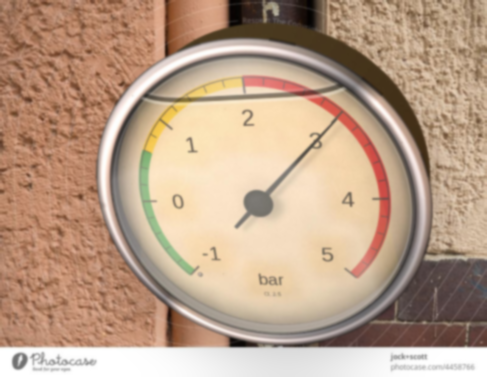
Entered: {"value": 3, "unit": "bar"}
